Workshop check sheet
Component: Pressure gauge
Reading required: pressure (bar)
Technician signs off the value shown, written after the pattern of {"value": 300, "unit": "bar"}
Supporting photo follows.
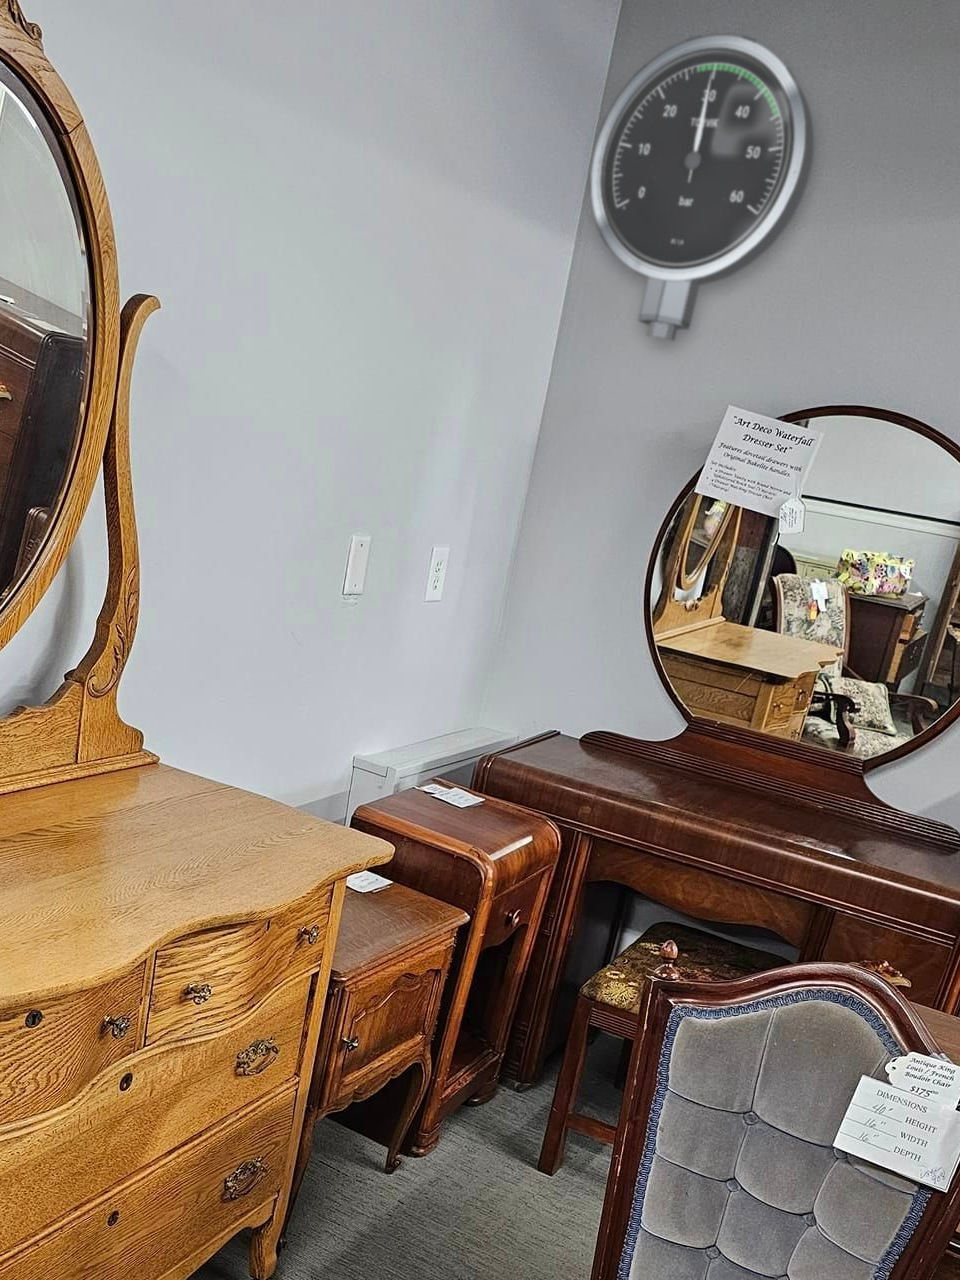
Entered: {"value": 30, "unit": "bar"}
